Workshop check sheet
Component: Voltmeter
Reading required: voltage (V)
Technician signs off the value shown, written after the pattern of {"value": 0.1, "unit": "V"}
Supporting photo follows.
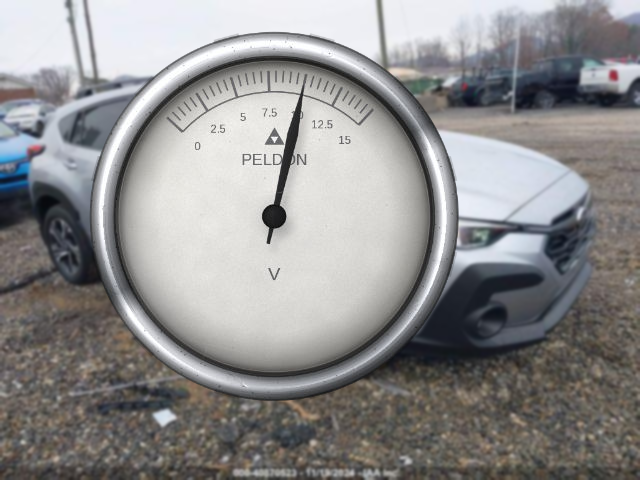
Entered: {"value": 10, "unit": "V"}
